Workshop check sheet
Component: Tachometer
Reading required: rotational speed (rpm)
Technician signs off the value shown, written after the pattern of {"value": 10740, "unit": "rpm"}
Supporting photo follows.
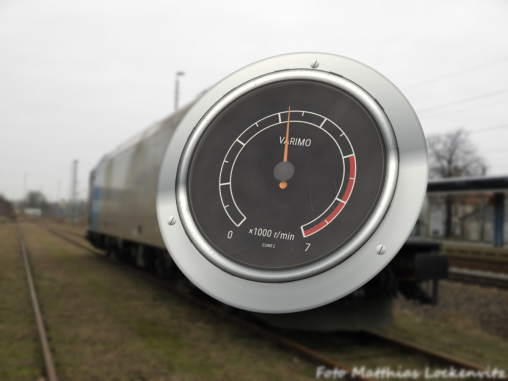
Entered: {"value": 3250, "unit": "rpm"}
